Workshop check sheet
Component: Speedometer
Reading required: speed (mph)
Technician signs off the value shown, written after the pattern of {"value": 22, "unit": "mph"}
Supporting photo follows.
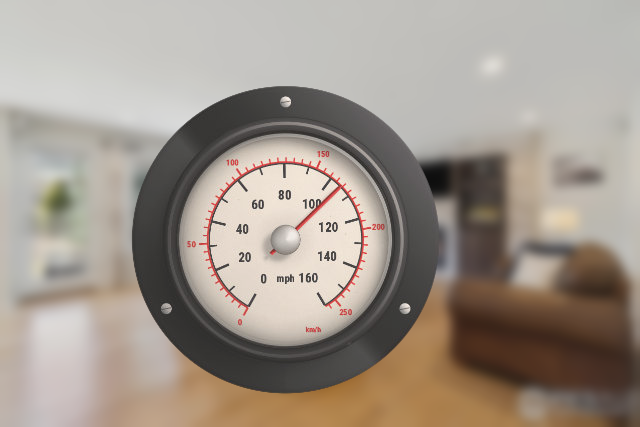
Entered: {"value": 105, "unit": "mph"}
